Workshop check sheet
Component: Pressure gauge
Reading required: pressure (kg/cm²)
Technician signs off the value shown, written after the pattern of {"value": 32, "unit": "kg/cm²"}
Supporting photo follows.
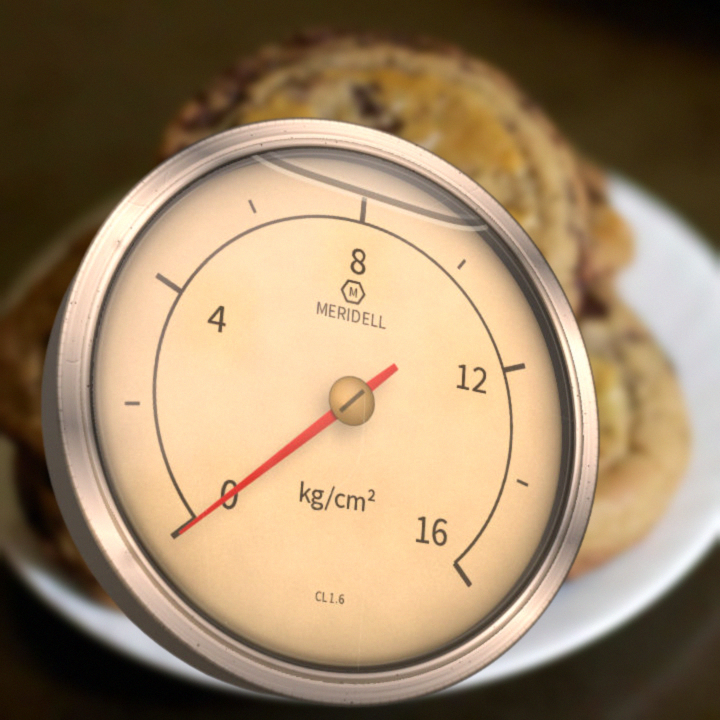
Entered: {"value": 0, "unit": "kg/cm²"}
